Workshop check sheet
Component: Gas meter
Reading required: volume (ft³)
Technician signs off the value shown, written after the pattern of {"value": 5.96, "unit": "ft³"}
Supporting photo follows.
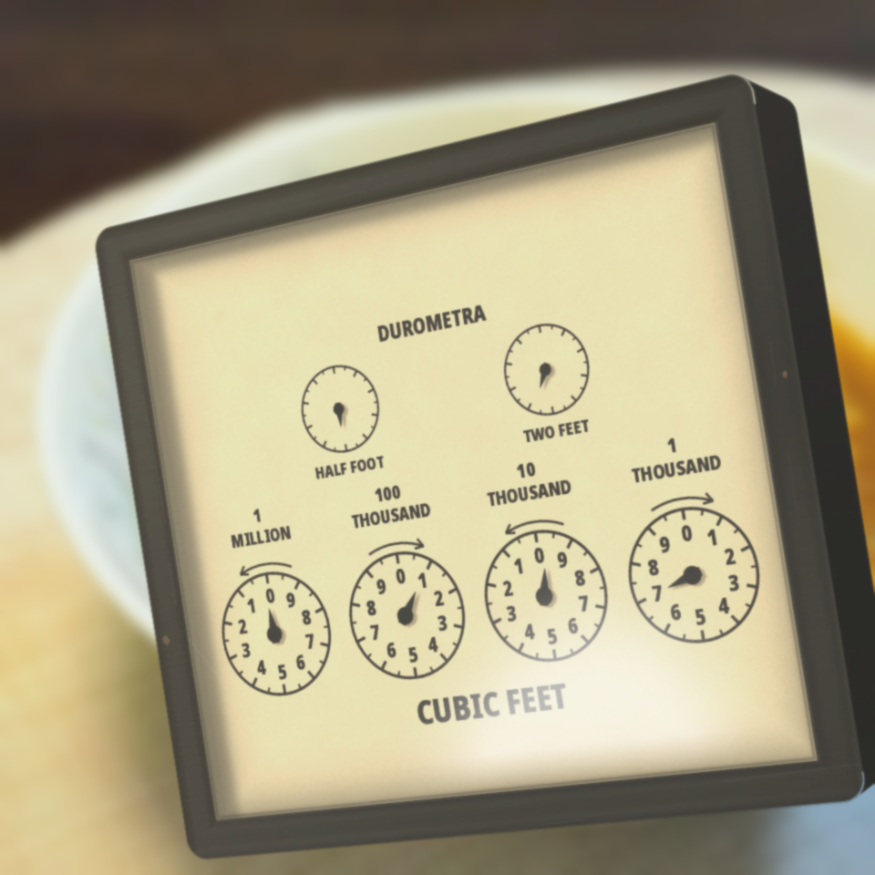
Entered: {"value": 9700, "unit": "ft³"}
